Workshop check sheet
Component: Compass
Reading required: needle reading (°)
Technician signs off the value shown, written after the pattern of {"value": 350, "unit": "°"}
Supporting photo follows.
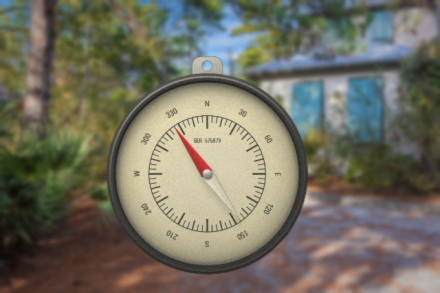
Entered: {"value": 325, "unit": "°"}
